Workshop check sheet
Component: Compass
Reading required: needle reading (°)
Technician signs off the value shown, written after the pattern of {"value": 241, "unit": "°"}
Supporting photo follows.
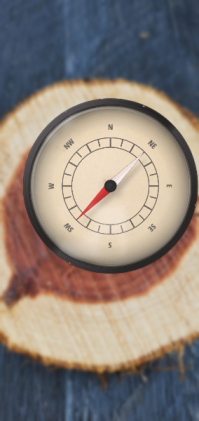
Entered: {"value": 225, "unit": "°"}
